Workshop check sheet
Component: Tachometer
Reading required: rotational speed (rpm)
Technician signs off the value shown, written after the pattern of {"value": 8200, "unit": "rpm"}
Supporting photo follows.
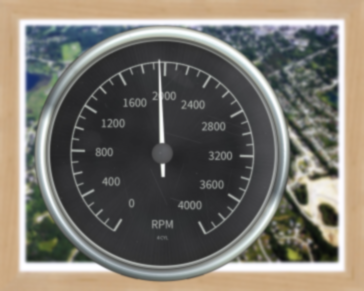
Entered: {"value": 1950, "unit": "rpm"}
